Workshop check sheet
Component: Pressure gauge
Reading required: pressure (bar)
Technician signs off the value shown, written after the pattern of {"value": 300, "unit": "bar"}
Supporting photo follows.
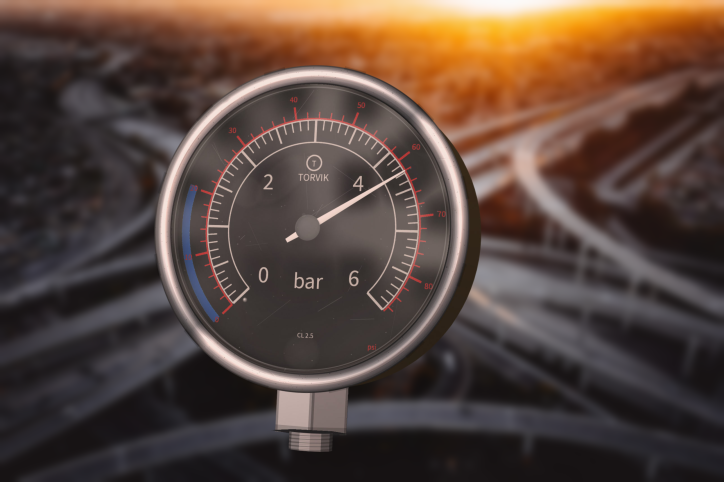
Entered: {"value": 4.3, "unit": "bar"}
